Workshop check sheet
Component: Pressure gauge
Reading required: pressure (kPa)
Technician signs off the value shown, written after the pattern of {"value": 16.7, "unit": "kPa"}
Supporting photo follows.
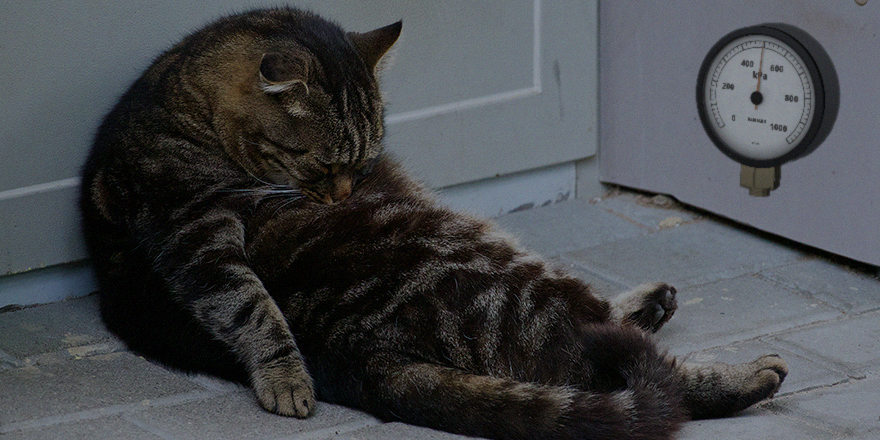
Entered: {"value": 500, "unit": "kPa"}
